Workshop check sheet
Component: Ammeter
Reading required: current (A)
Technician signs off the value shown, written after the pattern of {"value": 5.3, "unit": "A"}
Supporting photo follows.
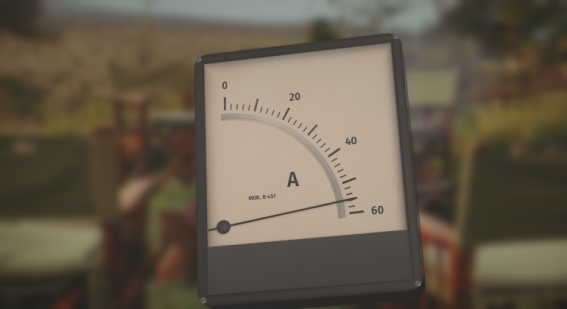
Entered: {"value": 56, "unit": "A"}
